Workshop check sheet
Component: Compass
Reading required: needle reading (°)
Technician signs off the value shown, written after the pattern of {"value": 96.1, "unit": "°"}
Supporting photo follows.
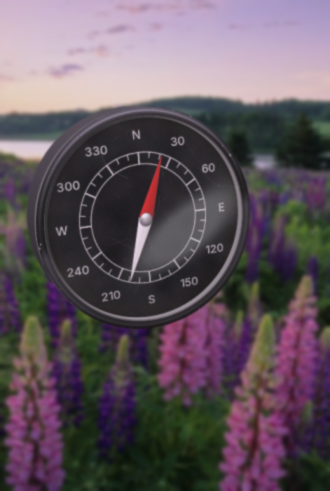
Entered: {"value": 20, "unit": "°"}
